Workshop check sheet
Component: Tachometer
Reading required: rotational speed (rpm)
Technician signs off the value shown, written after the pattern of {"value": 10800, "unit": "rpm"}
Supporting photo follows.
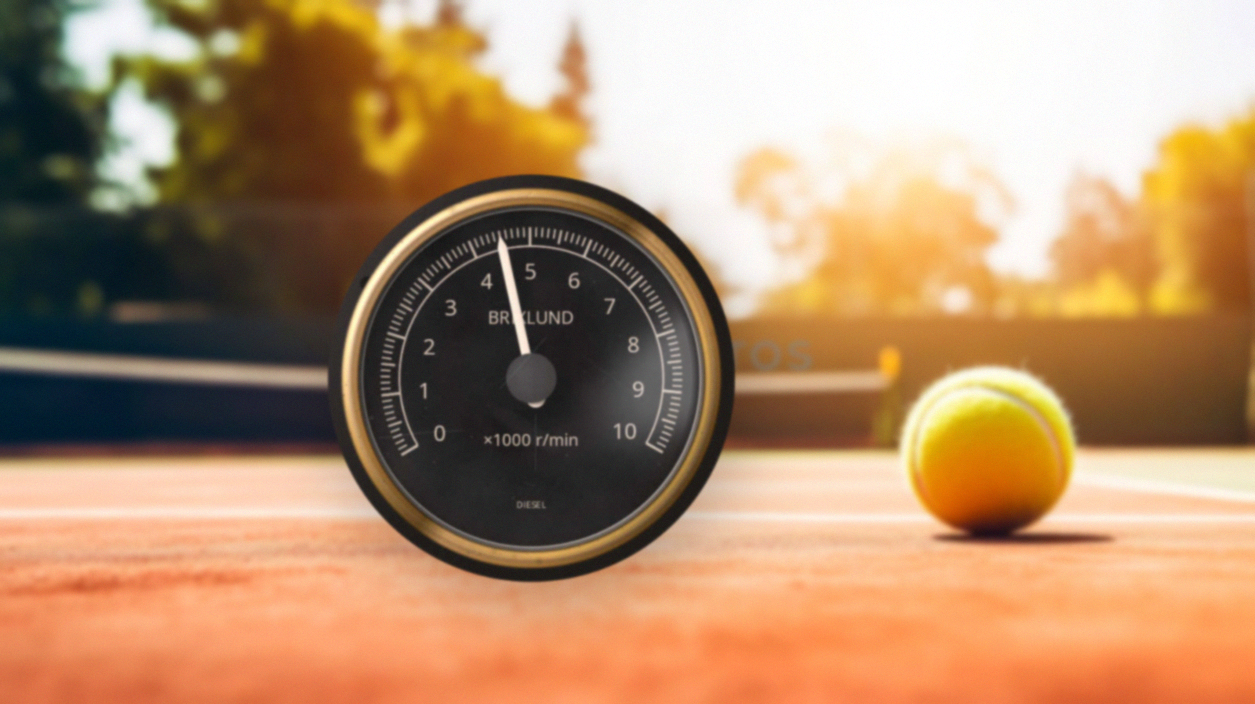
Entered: {"value": 4500, "unit": "rpm"}
